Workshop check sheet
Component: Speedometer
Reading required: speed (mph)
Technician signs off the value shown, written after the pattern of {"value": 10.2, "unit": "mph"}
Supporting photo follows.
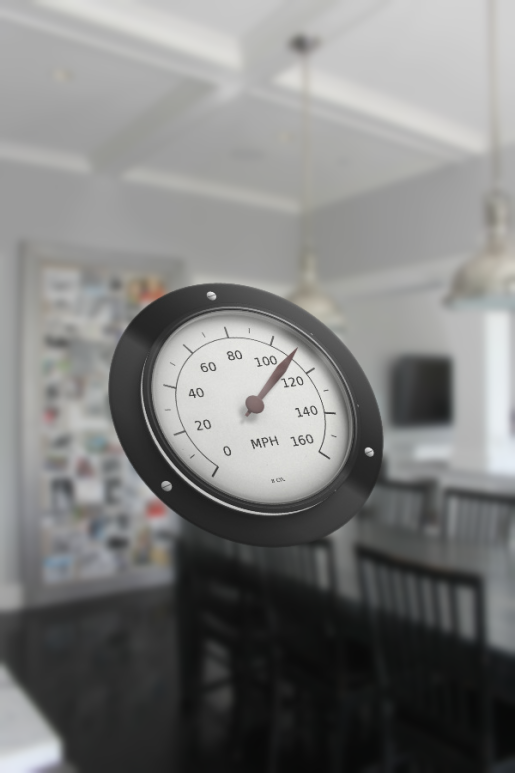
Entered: {"value": 110, "unit": "mph"}
